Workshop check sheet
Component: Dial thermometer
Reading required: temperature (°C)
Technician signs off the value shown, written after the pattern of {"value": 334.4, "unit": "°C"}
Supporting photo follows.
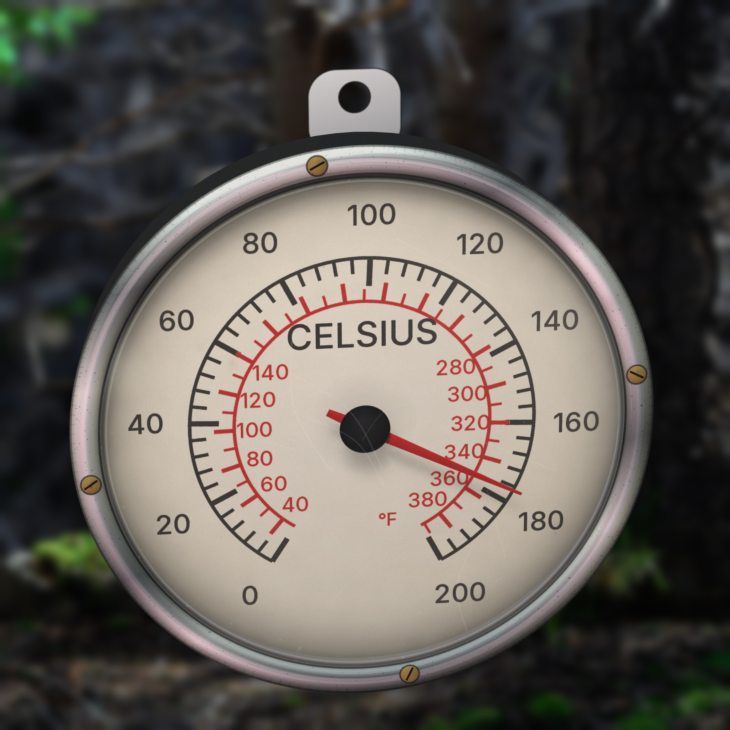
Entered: {"value": 176, "unit": "°C"}
